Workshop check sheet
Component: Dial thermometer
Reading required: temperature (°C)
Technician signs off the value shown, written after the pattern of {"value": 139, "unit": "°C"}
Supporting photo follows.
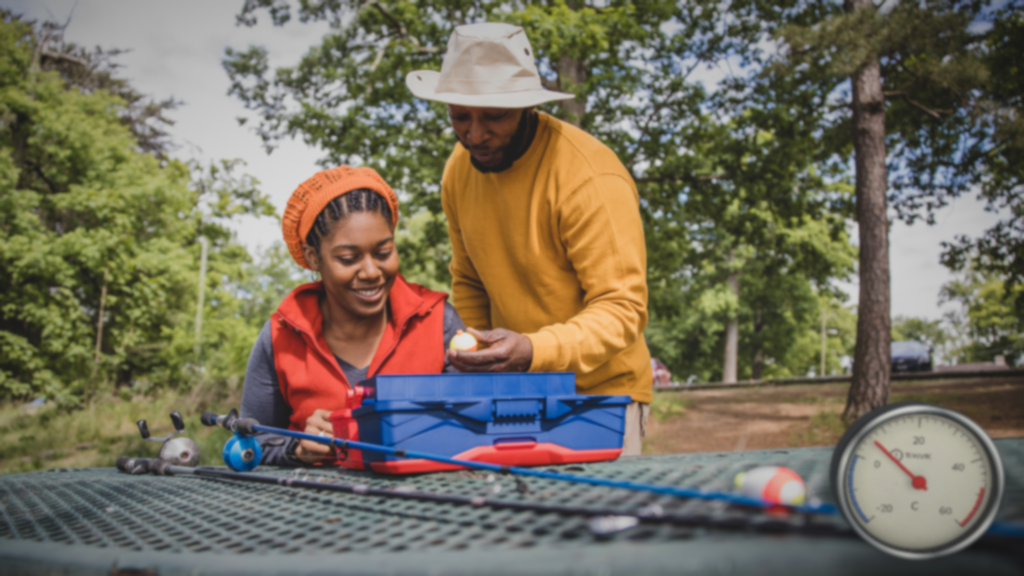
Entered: {"value": 6, "unit": "°C"}
